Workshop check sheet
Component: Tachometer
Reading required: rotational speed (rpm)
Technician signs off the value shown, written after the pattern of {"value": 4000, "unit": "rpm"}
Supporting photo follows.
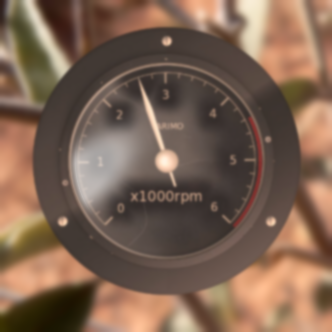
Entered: {"value": 2600, "unit": "rpm"}
